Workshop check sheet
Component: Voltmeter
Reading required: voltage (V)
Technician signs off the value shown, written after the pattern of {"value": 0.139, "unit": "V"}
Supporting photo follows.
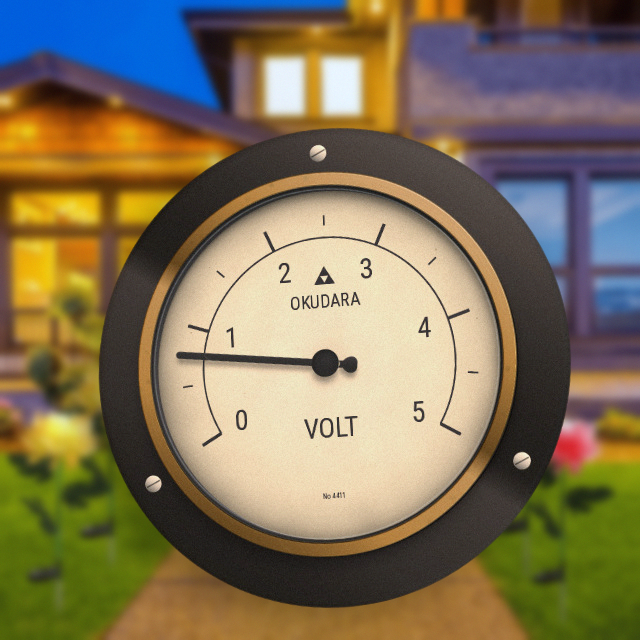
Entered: {"value": 0.75, "unit": "V"}
